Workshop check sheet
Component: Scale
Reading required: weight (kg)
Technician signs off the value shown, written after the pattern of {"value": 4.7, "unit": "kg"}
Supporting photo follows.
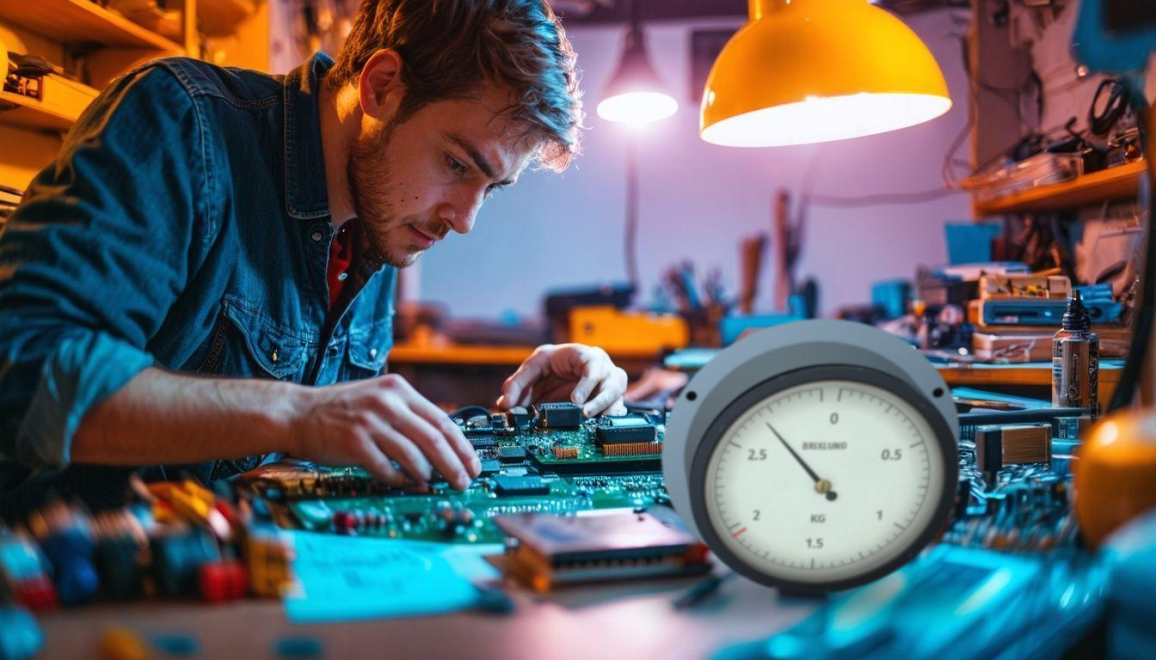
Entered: {"value": 2.7, "unit": "kg"}
